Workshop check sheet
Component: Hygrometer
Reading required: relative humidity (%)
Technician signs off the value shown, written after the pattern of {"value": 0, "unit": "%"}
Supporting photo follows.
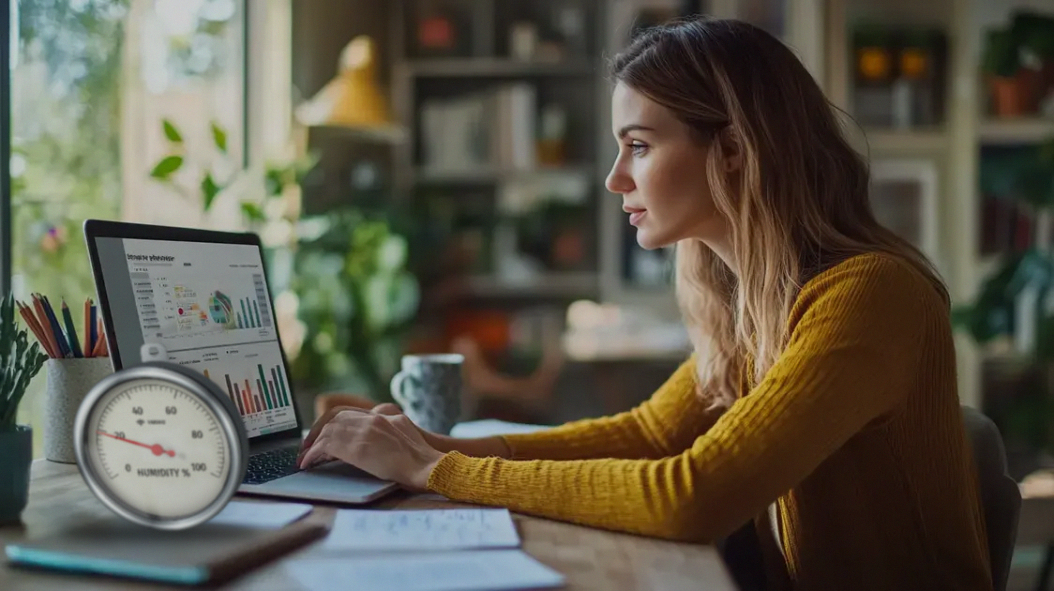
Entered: {"value": 20, "unit": "%"}
